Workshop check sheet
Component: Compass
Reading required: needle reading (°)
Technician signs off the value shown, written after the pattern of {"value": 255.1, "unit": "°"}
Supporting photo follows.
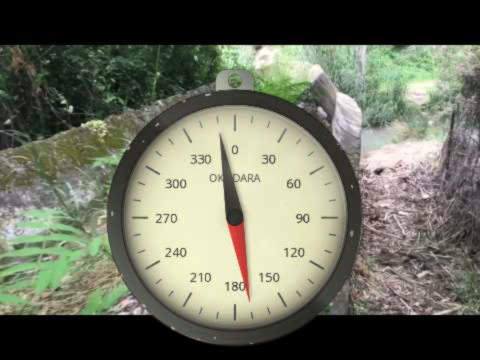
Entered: {"value": 170, "unit": "°"}
